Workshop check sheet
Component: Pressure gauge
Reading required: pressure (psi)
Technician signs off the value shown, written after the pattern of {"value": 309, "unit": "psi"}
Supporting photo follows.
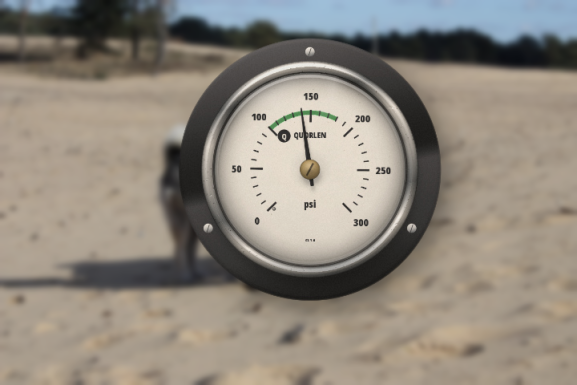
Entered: {"value": 140, "unit": "psi"}
